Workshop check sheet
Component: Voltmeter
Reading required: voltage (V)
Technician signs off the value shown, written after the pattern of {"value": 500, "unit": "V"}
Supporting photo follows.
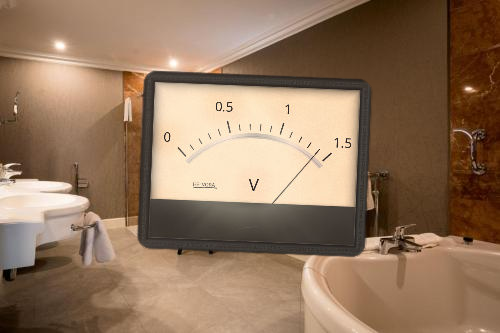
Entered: {"value": 1.4, "unit": "V"}
